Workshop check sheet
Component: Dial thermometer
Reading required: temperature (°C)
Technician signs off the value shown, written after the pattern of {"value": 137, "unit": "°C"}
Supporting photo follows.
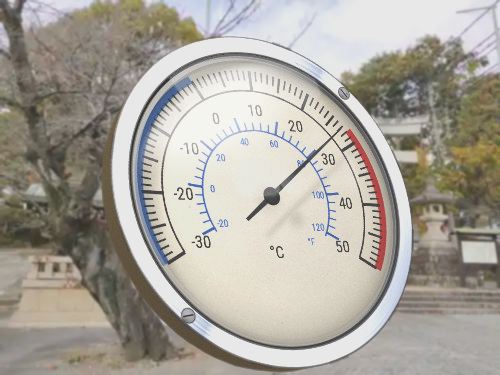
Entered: {"value": 27, "unit": "°C"}
